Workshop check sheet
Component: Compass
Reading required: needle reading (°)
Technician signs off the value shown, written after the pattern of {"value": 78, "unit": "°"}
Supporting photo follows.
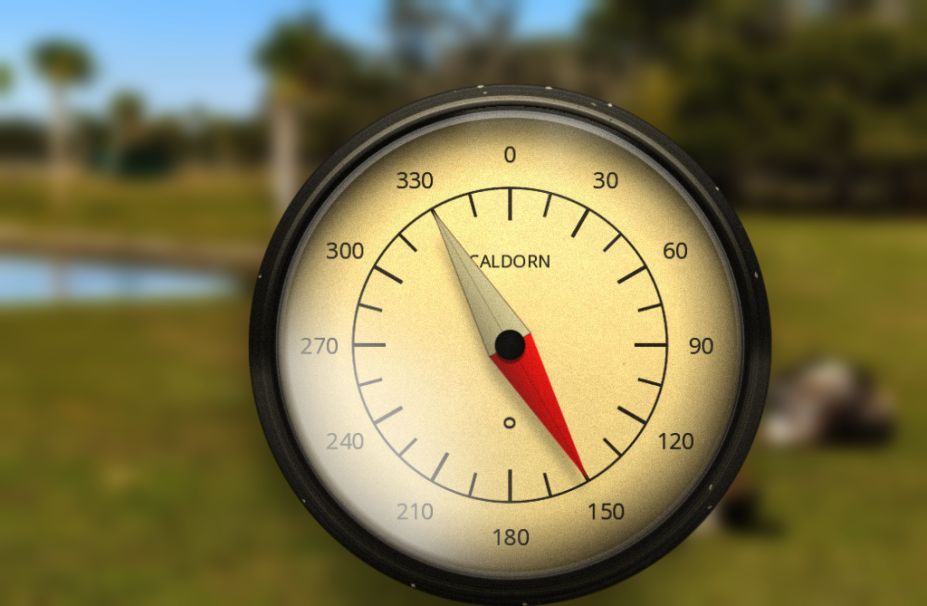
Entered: {"value": 150, "unit": "°"}
